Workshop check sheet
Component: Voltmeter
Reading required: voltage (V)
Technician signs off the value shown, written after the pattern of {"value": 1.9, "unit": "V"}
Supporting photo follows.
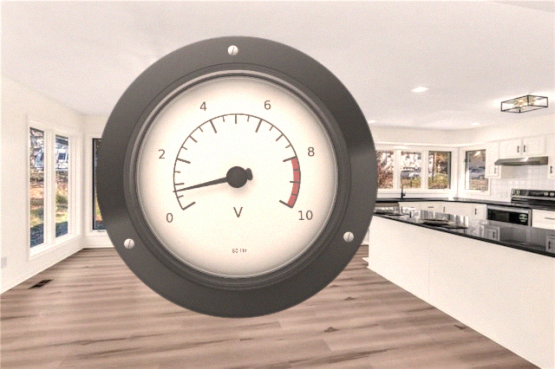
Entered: {"value": 0.75, "unit": "V"}
